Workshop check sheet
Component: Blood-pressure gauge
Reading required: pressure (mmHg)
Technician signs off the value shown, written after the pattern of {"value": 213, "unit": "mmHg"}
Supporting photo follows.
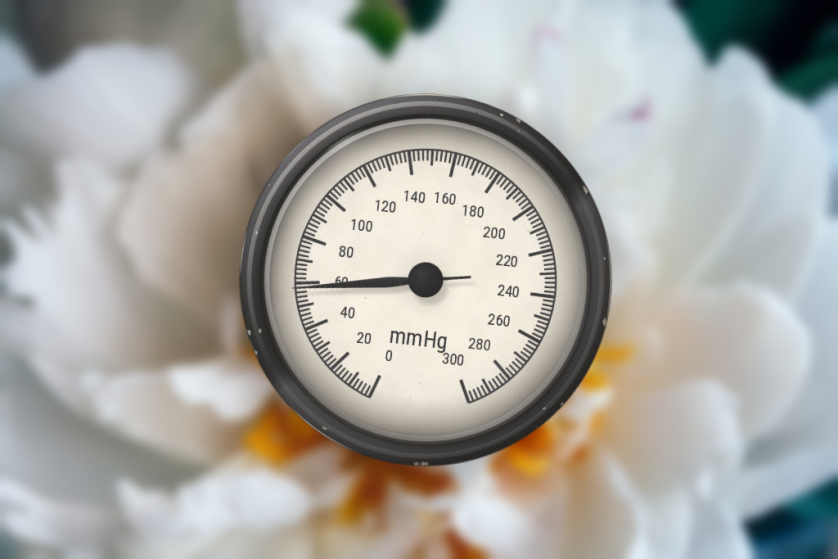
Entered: {"value": 58, "unit": "mmHg"}
